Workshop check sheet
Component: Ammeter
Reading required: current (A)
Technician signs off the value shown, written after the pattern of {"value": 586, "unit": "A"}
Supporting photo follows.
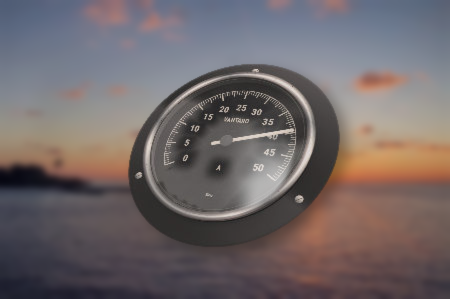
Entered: {"value": 40, "unit": "A"}
